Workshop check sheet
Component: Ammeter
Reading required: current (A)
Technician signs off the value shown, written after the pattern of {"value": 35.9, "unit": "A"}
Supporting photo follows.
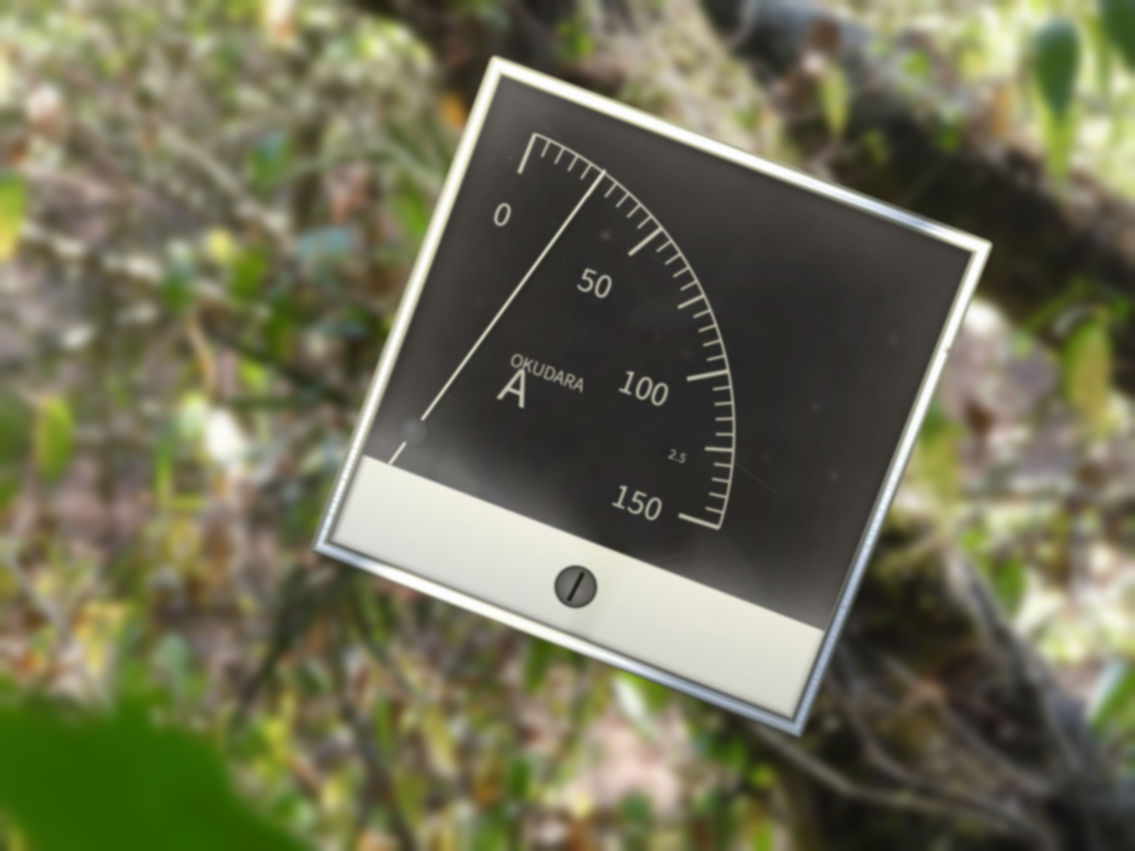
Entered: {"value": 25, "unit": "A"}
